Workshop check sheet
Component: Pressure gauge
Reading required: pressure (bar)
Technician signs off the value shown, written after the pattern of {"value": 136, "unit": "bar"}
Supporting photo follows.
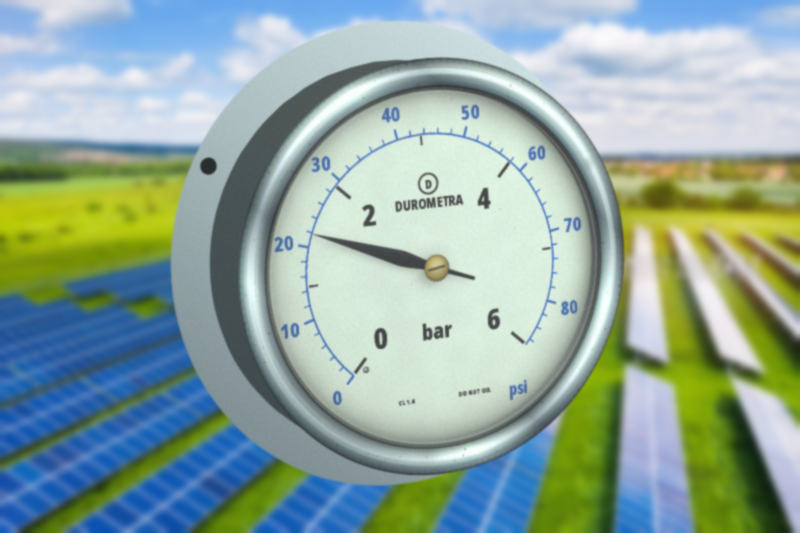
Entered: {"value": 1.5, "unit": "bar"}
